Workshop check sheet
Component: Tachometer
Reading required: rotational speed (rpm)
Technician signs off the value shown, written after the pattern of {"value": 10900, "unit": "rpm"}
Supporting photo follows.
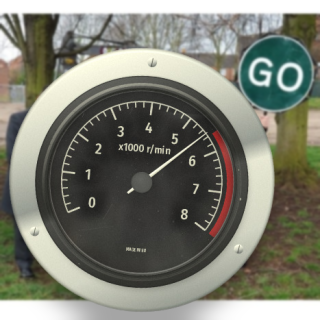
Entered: {"value": 5500, "unit": "rpm"}
